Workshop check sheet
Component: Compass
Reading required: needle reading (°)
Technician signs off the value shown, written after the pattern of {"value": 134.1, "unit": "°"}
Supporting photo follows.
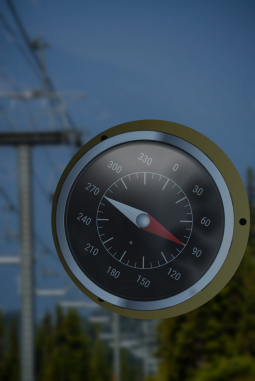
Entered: {"value": 90, "unit": "°"}
